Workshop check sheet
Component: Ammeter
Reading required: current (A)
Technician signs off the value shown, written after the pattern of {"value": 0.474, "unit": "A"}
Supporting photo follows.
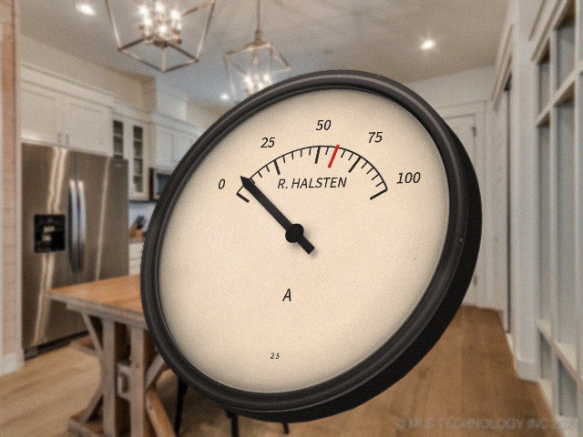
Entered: {"value": 7.5, "unit": "A"}
